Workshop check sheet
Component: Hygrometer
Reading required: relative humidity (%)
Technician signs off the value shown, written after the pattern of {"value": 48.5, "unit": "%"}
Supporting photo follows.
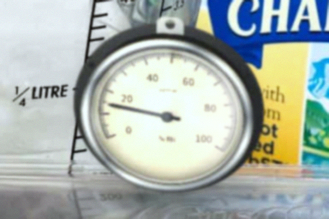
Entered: {"value": 15, "unit": "%"}
